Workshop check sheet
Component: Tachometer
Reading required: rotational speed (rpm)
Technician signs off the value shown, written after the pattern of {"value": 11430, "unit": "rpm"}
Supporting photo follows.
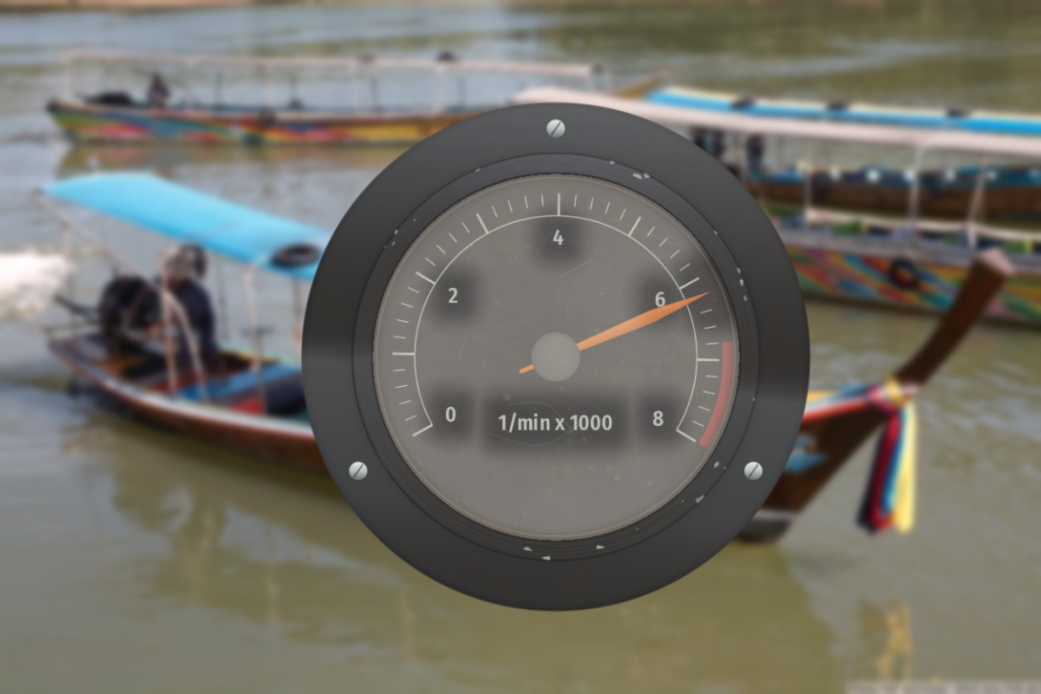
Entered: {"value": 6200, "unit": "rpm"}
